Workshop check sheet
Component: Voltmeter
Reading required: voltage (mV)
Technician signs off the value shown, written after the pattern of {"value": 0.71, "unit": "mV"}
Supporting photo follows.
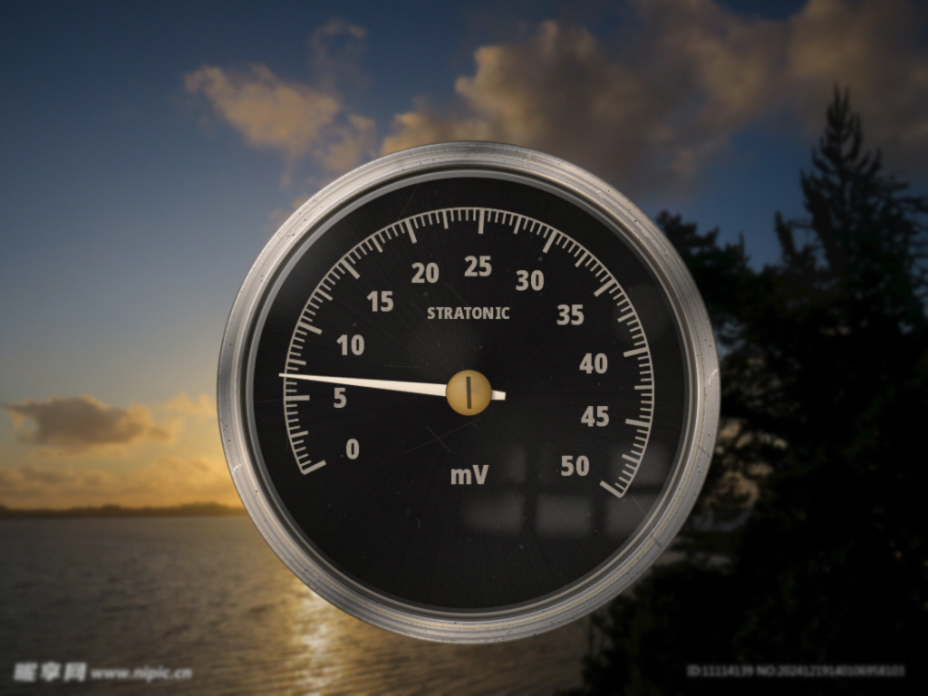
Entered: {"value": 6.5, "unit": "mV"}
